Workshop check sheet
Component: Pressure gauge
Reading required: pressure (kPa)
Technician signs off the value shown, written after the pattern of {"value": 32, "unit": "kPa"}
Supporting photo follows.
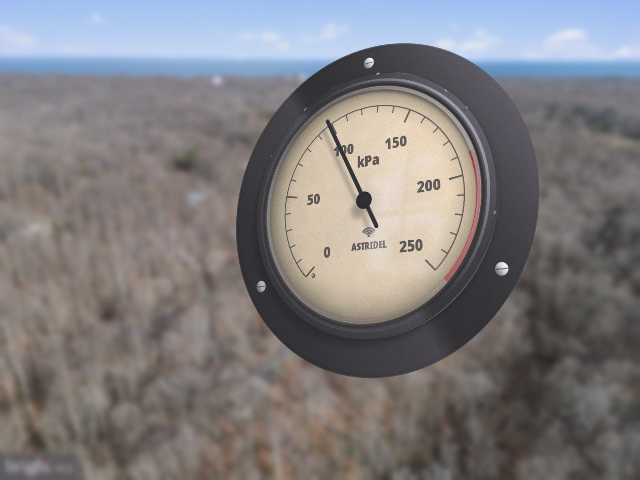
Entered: {"value": 100, "unit": "kPa"}
